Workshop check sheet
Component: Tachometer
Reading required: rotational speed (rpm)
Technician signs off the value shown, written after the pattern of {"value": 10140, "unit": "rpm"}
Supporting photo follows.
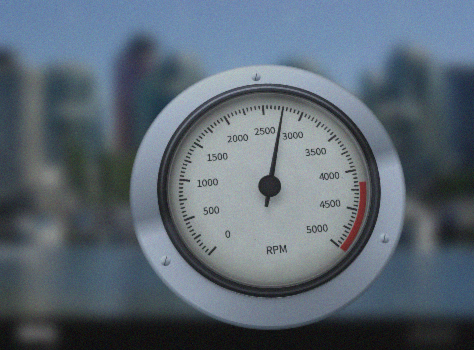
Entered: {"value": 2750, "unit": "rpm"}
